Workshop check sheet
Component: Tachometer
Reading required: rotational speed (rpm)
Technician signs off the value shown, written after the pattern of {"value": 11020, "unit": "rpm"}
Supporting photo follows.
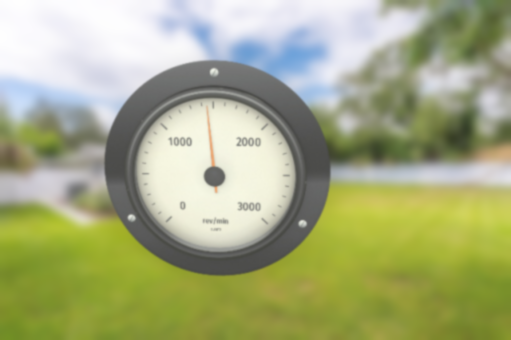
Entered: {"value": 1450, "unit": "rpm"}
